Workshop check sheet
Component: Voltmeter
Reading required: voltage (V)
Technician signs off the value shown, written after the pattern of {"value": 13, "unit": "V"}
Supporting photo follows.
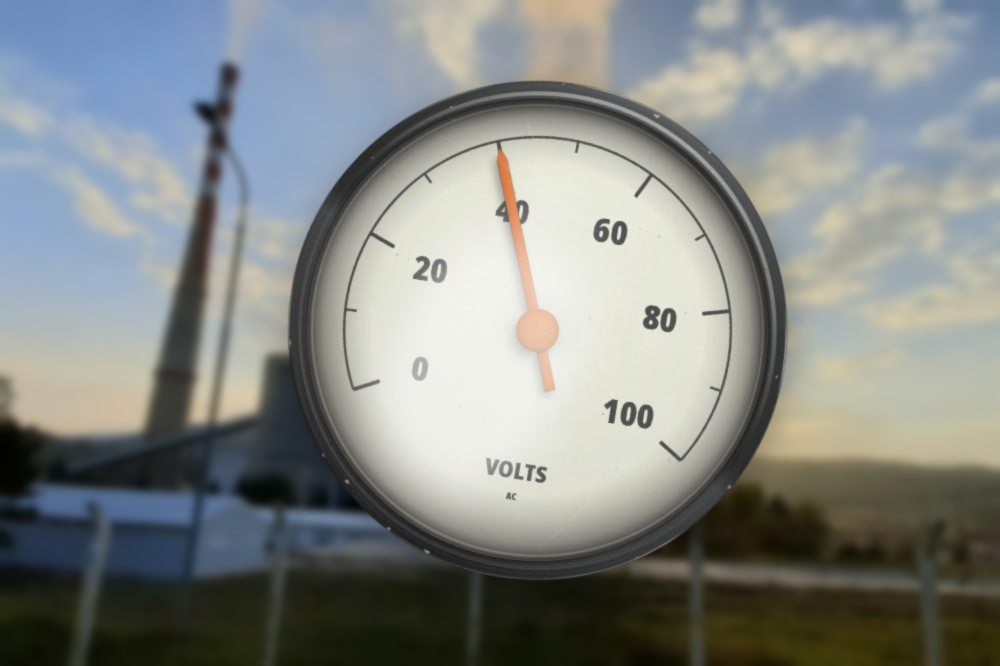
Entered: {"value": 40, "unit": "V"}
